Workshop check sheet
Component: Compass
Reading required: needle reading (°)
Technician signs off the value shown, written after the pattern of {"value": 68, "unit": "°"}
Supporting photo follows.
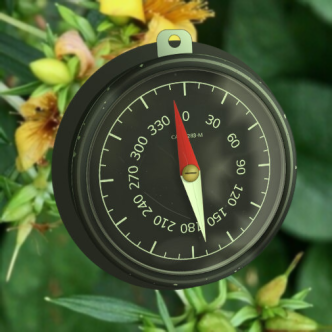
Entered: {"value": 350, "unit": "°"}
